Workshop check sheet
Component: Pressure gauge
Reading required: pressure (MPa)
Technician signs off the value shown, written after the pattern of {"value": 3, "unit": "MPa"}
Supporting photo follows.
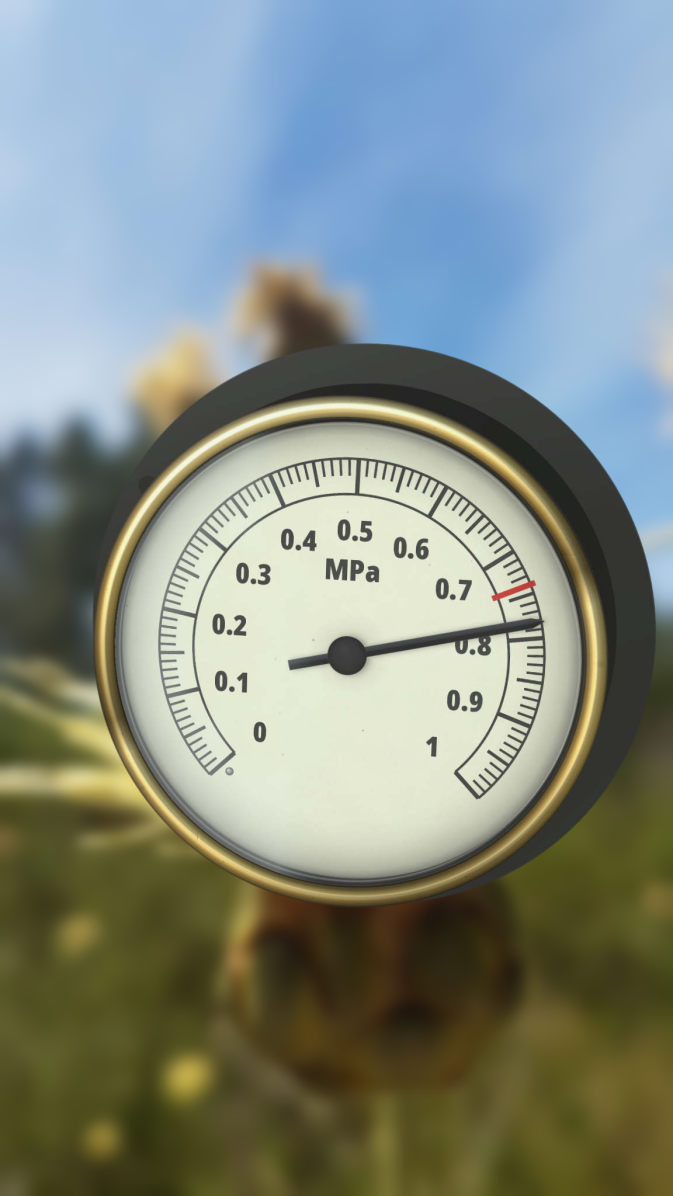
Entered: {"value": 0.78, "unit": "MPa"}
